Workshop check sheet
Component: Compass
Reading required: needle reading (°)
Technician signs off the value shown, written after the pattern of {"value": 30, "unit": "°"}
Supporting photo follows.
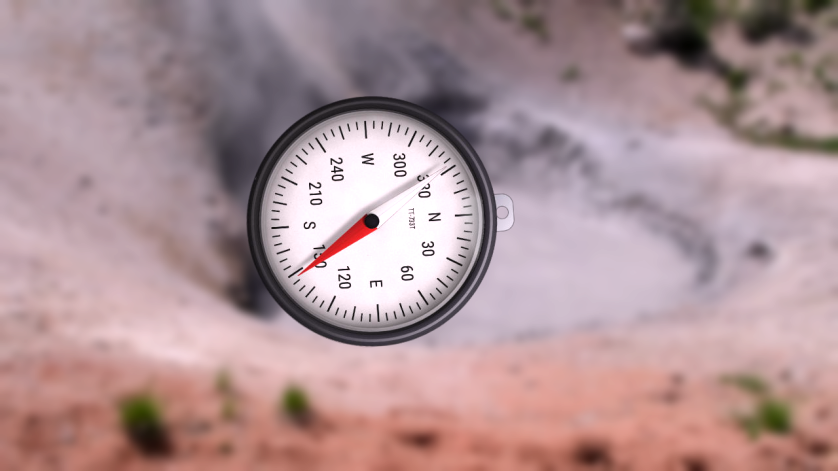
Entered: {"value": 147.5, "unit": "°"}
